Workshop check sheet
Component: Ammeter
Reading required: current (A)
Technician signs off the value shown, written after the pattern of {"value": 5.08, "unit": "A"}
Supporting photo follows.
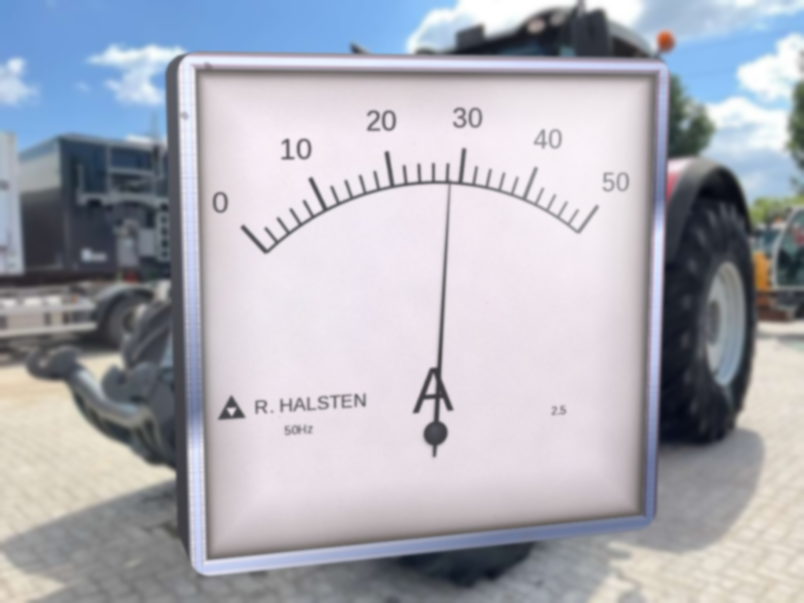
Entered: {"value": 28, "unit": "A"}
